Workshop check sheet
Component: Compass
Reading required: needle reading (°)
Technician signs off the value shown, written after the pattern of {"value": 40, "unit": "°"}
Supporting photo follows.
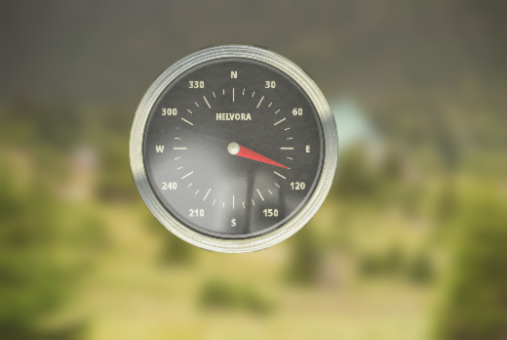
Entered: {"value": 110, "unit": "°"}
